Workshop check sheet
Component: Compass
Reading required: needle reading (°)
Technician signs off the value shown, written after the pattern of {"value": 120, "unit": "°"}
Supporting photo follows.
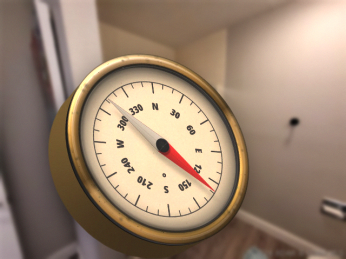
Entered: {"value": 130, "unit": "°"}
